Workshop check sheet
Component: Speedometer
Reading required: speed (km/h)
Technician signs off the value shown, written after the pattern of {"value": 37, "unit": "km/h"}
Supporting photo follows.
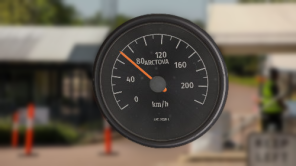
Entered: {"value": 70, "unit": "km/h"}
